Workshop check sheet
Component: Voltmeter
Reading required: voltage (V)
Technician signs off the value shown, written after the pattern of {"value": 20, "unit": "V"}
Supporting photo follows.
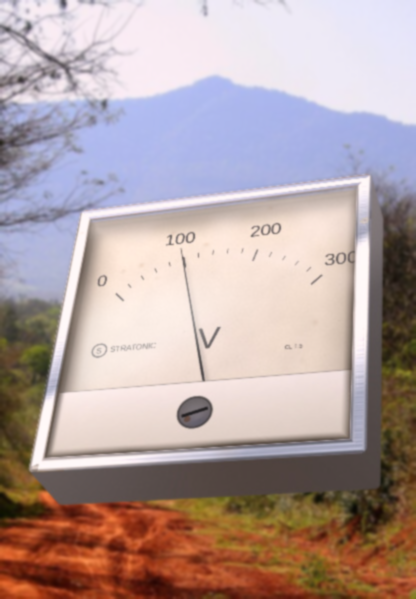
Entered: {"value": 100, "unit": "V"}
